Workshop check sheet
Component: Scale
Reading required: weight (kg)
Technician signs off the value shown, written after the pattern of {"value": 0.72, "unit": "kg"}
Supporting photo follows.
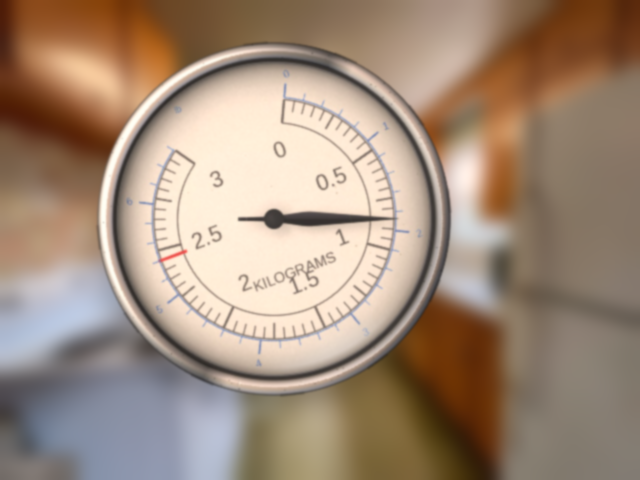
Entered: {"value": 0.85, "unit": "kg"}
